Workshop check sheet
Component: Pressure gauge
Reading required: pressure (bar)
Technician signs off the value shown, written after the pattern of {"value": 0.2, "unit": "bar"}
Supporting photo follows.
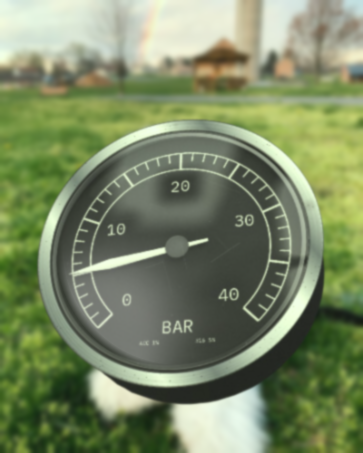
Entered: {"value": 5, "unit": "bar"}
